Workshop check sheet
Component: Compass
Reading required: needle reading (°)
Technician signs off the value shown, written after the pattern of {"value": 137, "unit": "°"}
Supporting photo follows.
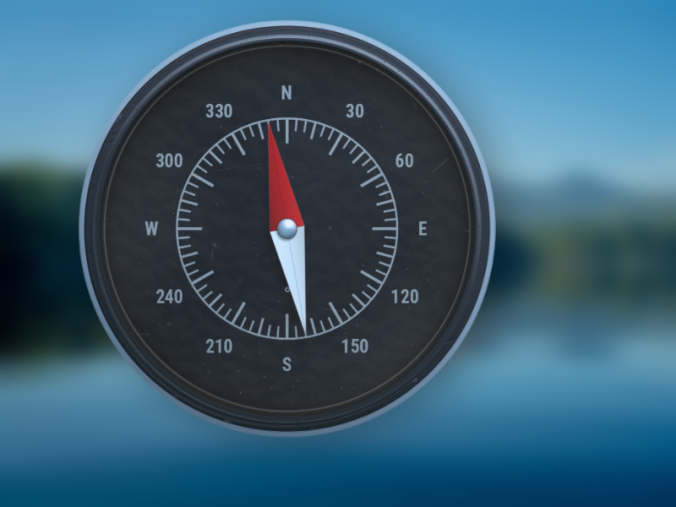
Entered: {"value": 350, "unit": "°"}
